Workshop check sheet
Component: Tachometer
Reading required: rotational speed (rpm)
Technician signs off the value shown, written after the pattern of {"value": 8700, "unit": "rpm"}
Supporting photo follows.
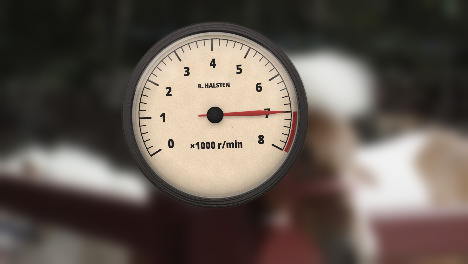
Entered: {"value": 7000, "unit": "rpm"}
